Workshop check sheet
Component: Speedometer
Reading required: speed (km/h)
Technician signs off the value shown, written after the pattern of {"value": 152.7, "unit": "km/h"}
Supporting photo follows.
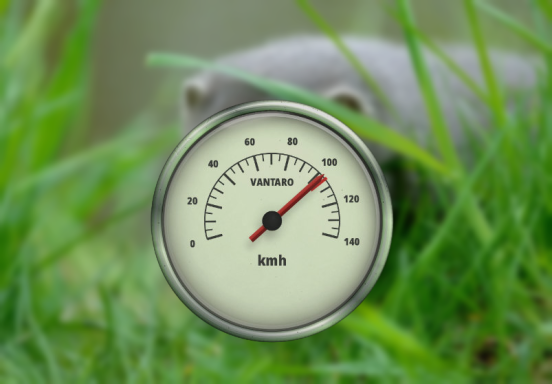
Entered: {"value": 102.5, "unit": "km/h"}
